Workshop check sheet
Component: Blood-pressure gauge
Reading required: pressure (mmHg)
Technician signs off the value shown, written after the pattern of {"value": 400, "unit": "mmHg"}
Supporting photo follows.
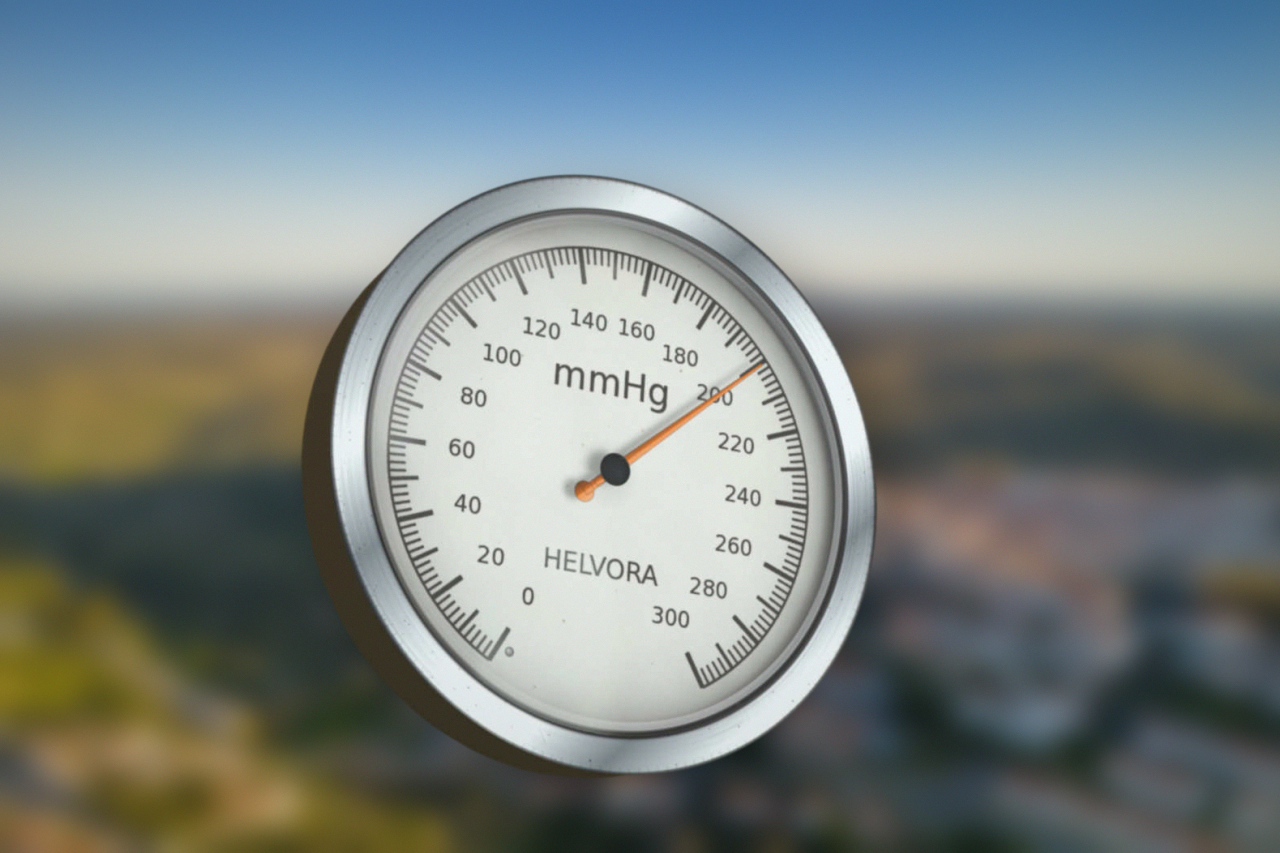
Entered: {"value": 200, "unit": "mmHg"}
